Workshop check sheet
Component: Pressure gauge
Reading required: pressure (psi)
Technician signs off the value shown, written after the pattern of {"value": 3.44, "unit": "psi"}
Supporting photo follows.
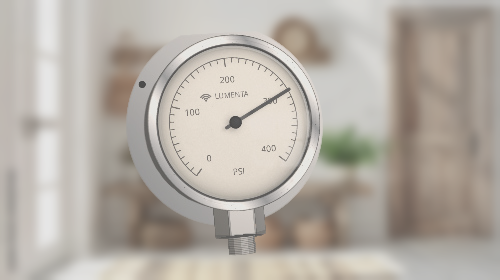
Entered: {"value": 300, "unit": "psi"}
